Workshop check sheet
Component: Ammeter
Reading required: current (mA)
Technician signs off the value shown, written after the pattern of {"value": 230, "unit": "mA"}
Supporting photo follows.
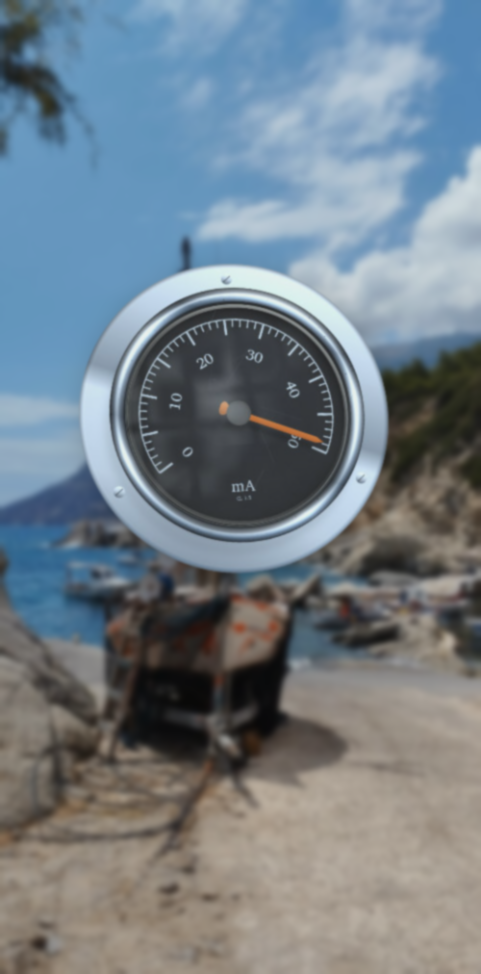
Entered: {"value": 49, "unit": "mA"}
